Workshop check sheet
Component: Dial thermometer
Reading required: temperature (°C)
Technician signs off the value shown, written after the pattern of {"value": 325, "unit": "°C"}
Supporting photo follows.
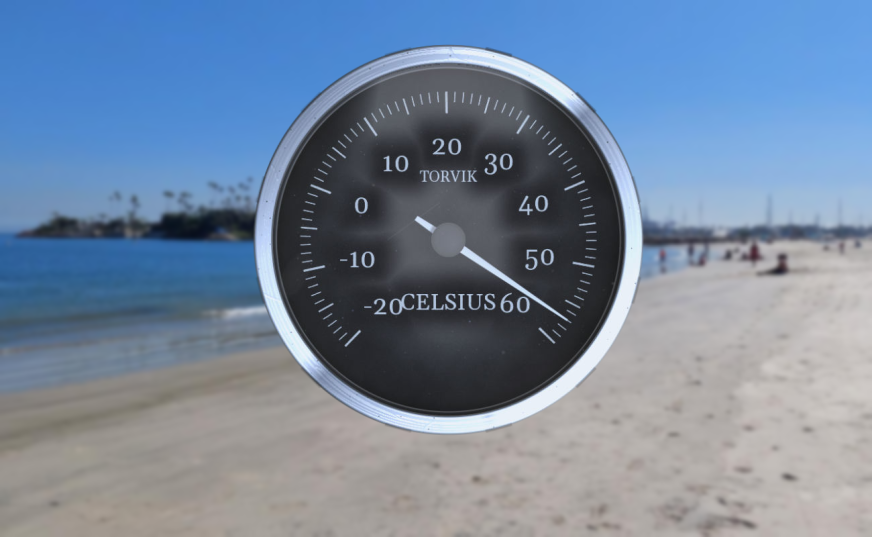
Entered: {"value": 57, "unit": "°C"}
